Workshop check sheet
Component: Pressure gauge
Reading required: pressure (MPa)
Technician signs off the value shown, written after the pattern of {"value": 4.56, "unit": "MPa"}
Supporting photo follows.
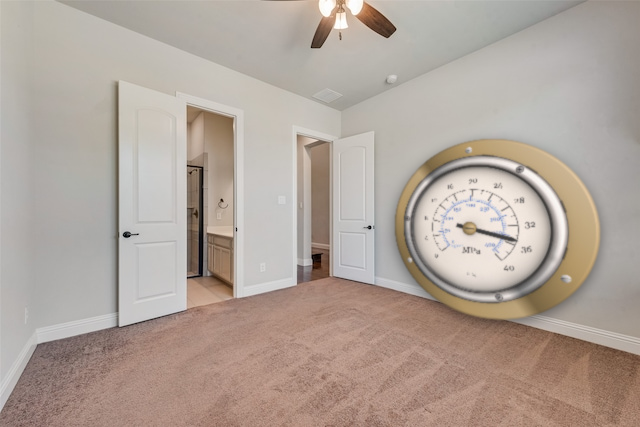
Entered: {"value": 35, "unit": "MPa"}
